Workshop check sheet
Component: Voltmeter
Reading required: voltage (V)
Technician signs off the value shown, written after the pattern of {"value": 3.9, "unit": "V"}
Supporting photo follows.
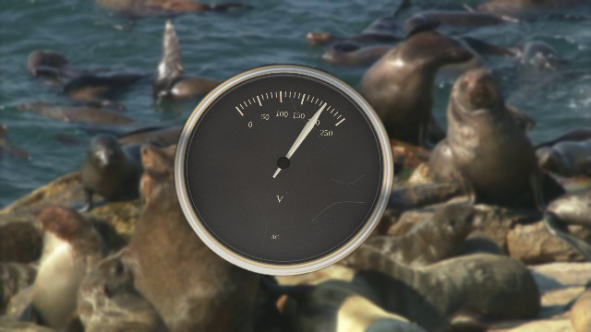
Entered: {"value": 200, "unit": "V"}
